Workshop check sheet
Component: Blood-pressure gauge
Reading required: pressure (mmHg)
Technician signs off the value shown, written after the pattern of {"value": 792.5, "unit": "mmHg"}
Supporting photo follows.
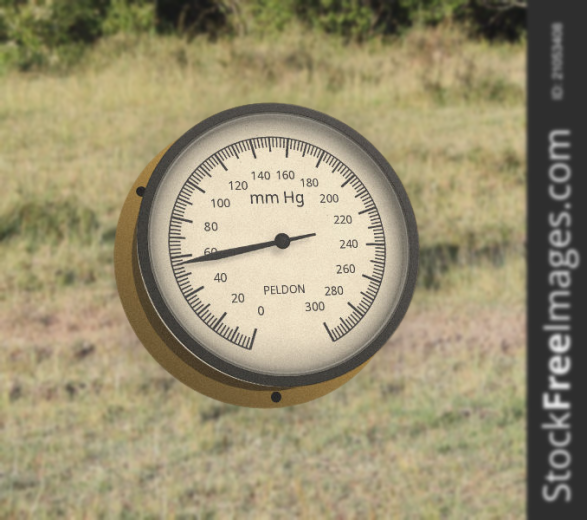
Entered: {"value": 56, "unit": "mmHg"}
